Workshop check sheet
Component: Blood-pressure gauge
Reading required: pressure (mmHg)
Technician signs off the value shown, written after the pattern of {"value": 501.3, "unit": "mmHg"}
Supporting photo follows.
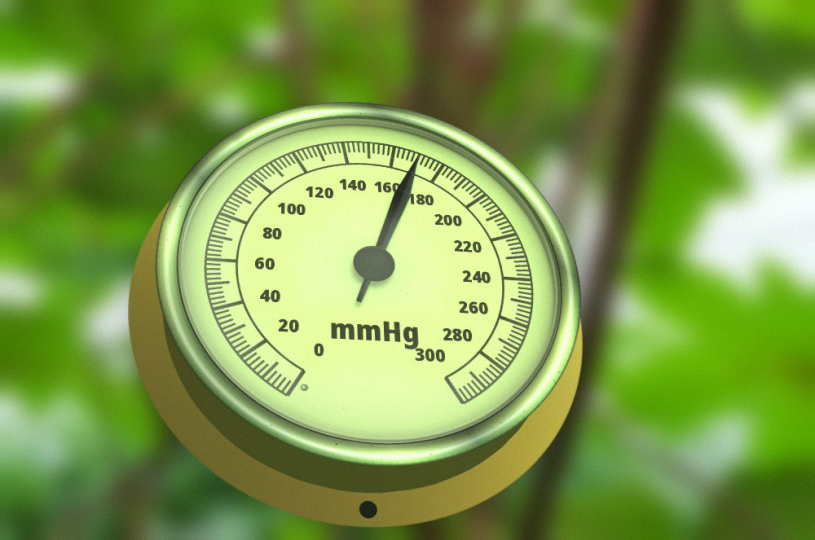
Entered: {"value": 170, "unit": "mmHg"}
